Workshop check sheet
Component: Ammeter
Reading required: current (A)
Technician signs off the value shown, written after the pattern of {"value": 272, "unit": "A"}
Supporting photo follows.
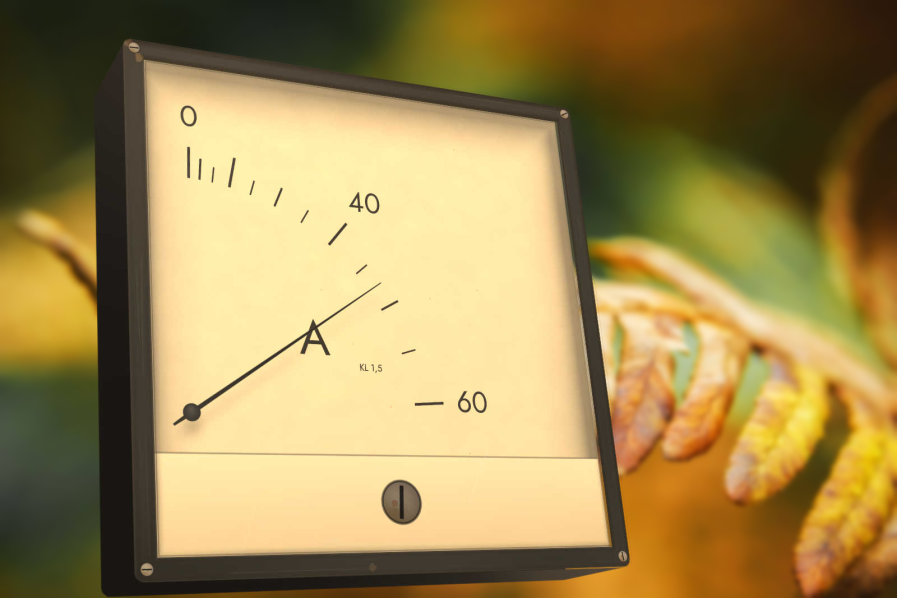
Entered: {"value": 47.5, "unit": "A"}
